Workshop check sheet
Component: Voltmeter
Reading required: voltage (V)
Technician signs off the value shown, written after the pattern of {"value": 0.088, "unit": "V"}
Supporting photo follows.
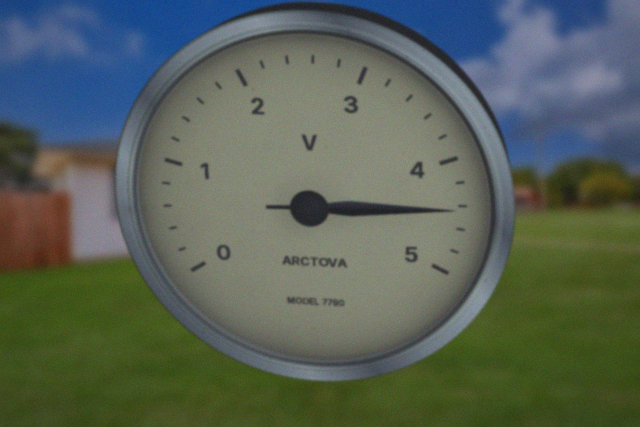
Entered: {"value": 4.4, "unit": "V"}
